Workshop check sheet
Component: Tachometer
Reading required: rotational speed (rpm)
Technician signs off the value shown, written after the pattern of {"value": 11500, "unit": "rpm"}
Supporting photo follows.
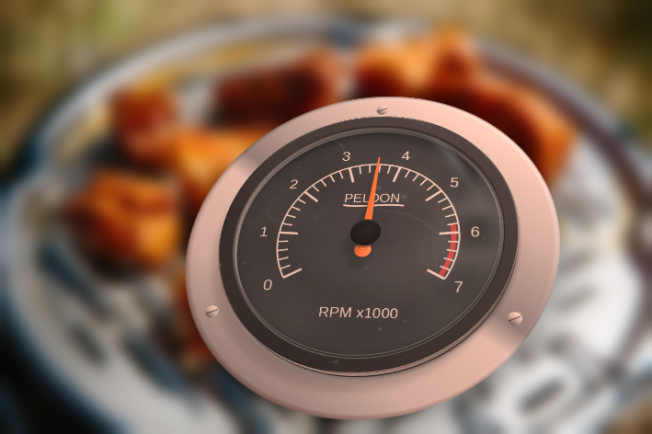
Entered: {"value": 3600, "unit": "rpm"}
